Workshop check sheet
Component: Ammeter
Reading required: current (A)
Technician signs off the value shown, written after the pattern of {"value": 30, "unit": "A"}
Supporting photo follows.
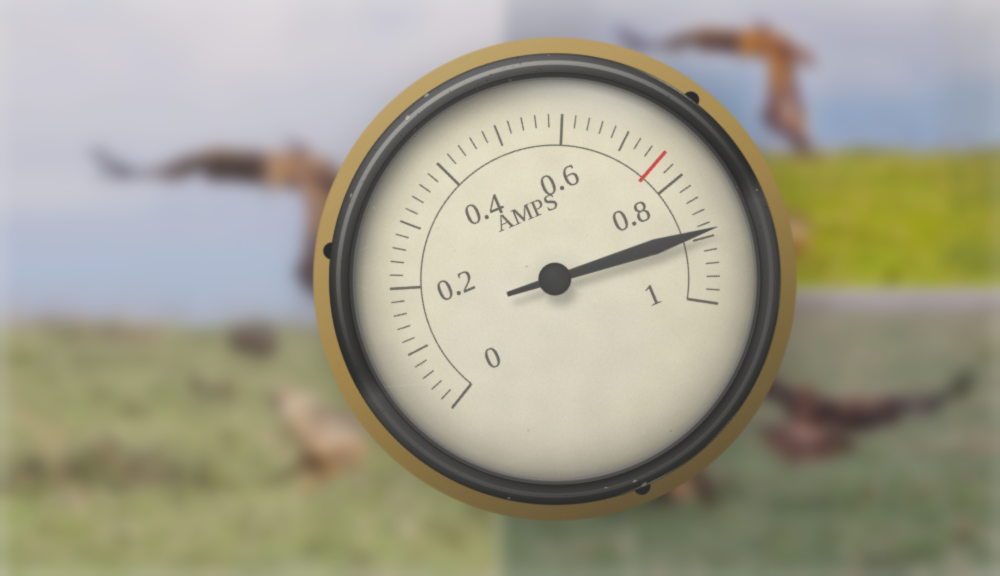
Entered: {"value": 0.89, "unit": "A"}
